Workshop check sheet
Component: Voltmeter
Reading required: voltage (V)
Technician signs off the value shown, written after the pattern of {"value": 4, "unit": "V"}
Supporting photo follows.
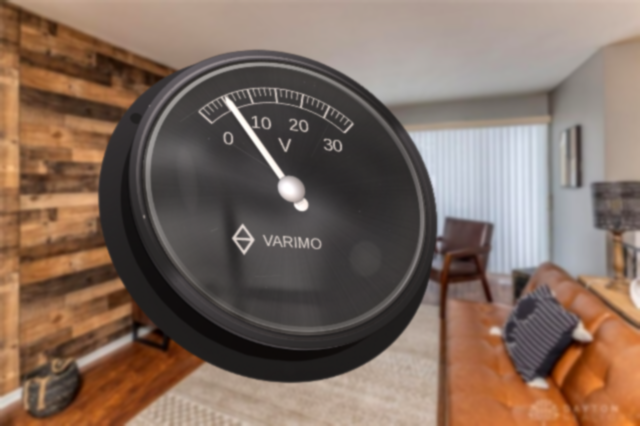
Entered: {"value": 5, "unit": "V"}
